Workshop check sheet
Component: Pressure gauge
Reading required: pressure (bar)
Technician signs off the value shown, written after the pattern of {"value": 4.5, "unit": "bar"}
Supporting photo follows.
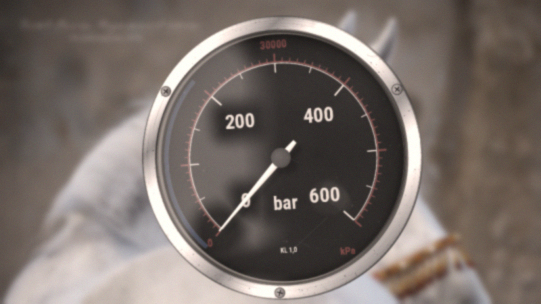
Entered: {"value": 0, "unit": "bar"}
